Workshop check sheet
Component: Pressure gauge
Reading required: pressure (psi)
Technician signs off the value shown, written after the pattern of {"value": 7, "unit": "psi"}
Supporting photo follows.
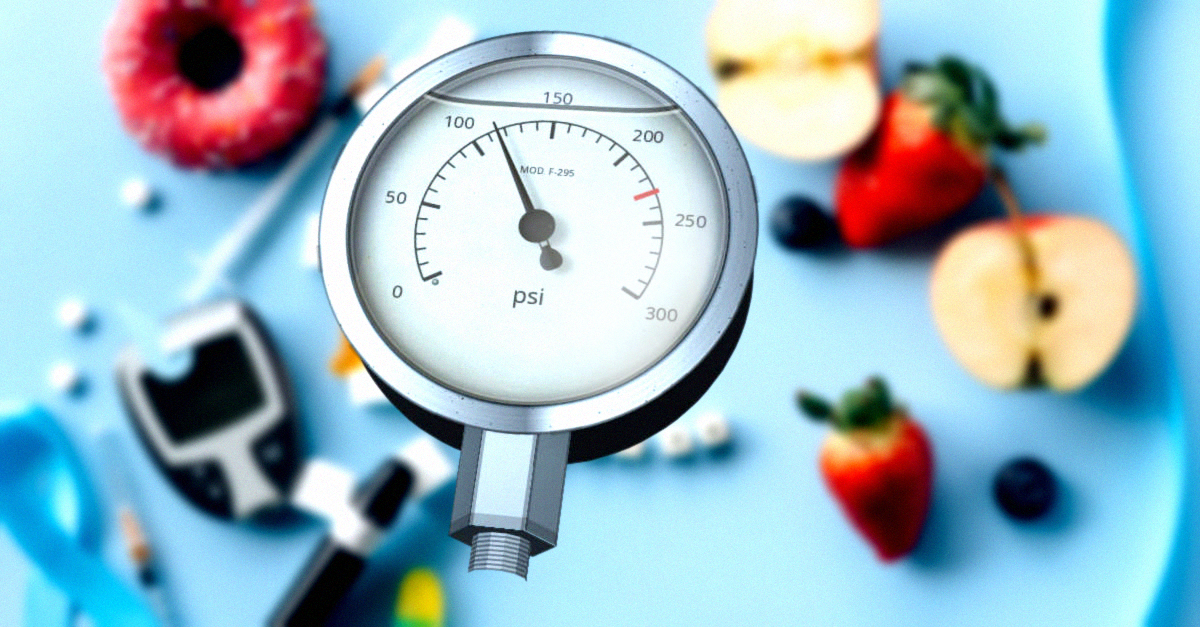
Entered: {"value": 115, "unit": "psi"}
